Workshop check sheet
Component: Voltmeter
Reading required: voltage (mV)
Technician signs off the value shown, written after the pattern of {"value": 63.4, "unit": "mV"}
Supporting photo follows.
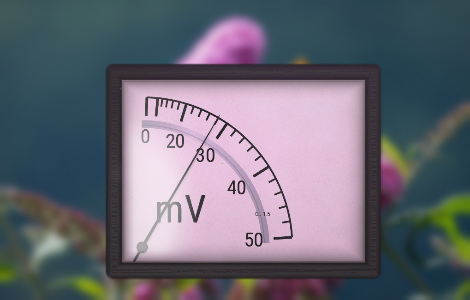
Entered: {"value": 28, "unit": "mV"}
